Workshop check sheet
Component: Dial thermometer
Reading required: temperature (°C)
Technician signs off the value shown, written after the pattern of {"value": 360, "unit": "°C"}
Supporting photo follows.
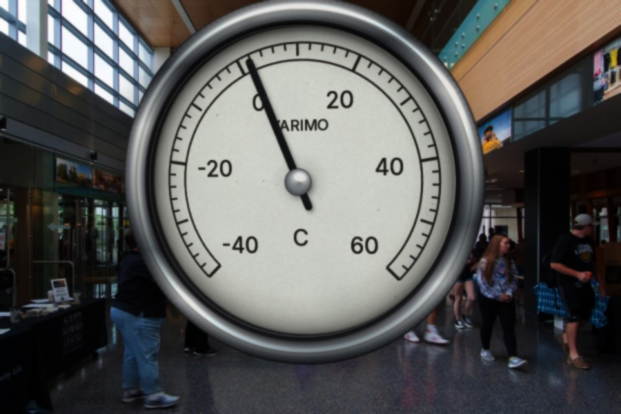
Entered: {"value": 2, "unit": "°C"}
